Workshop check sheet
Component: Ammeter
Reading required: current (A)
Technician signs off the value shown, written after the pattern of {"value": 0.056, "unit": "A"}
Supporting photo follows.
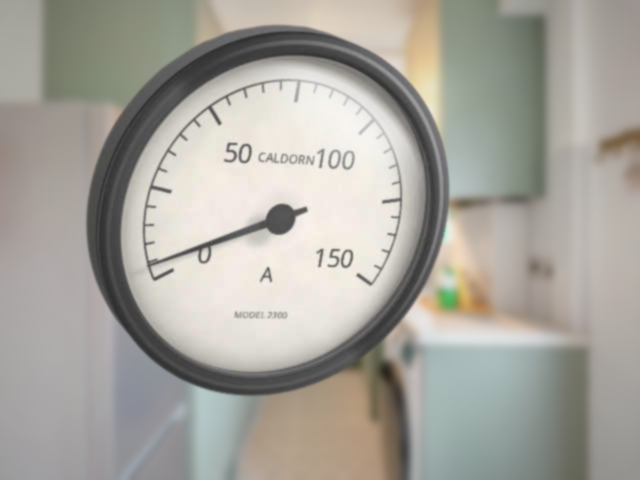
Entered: {"value": 5, "unit": "A"}
